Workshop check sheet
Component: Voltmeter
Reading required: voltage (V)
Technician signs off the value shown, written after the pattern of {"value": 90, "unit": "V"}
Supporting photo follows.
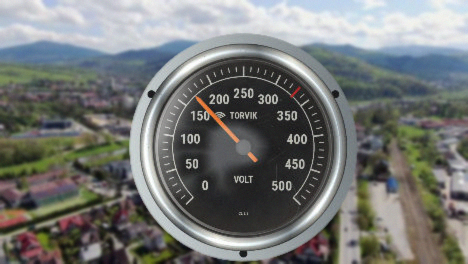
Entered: {"value": 170, "unit": "V"}
